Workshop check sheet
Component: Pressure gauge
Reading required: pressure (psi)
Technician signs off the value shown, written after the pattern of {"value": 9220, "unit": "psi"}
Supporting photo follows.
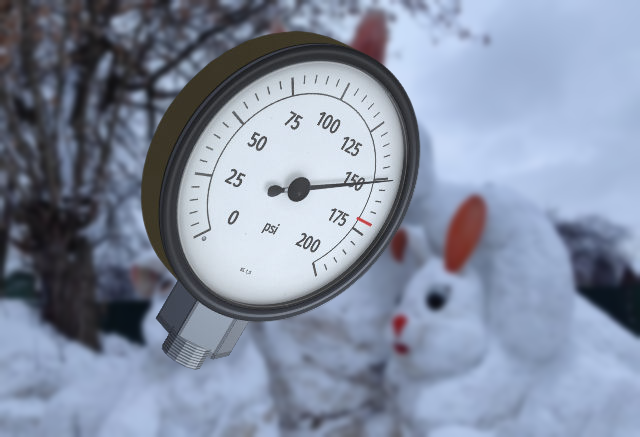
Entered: {"value": 150, "unit": "psi"}
